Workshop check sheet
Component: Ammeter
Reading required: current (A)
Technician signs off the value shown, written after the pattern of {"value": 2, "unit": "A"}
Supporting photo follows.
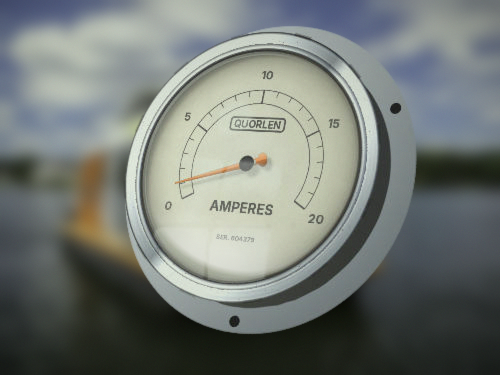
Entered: {"value": 1, "unit": "A"}
